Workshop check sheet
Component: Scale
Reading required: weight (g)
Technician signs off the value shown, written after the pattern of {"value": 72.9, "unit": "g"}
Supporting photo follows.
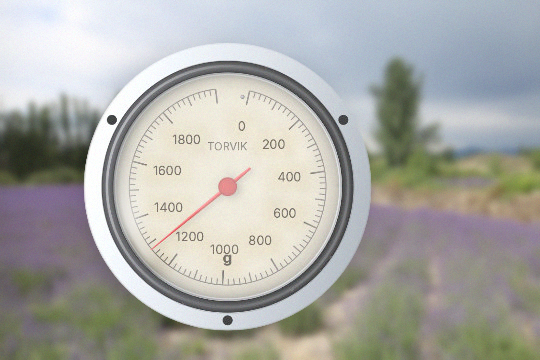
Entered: {"value": 1280, "unit": "g"}
